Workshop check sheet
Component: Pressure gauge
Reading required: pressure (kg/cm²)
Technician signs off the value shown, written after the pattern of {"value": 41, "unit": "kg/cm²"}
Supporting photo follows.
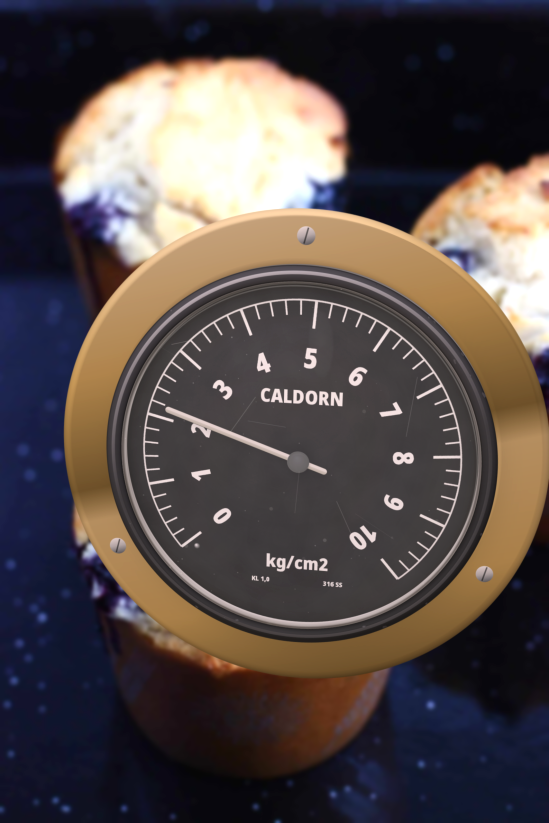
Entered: {"value": 2.2, "unit": "kg/cm²"}
